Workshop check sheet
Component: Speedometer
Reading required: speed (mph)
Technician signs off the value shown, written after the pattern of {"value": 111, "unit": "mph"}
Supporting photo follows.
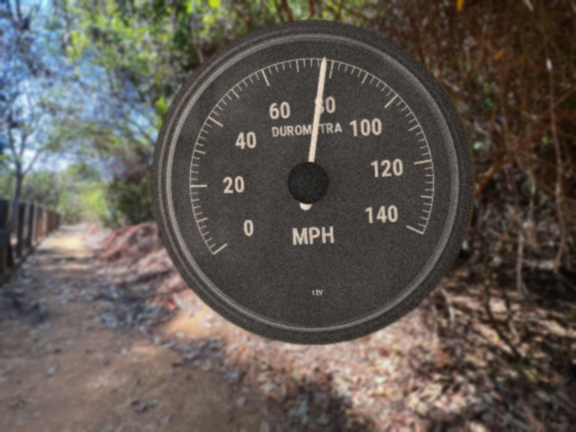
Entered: {"value": 78, "unit": "mph"}
